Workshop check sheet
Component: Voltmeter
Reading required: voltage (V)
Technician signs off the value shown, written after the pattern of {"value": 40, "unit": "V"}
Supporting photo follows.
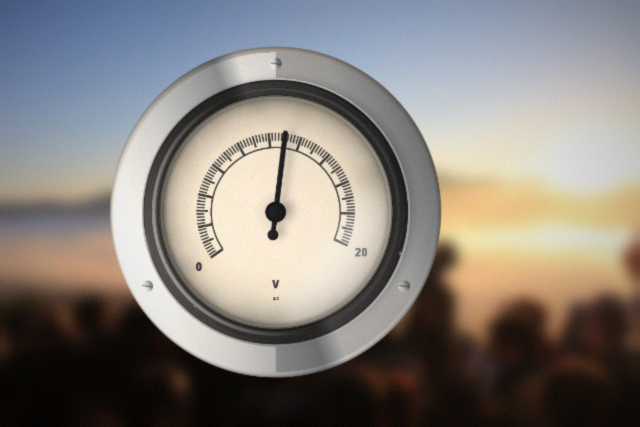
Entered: {"value": 11, "unit": "V"}
